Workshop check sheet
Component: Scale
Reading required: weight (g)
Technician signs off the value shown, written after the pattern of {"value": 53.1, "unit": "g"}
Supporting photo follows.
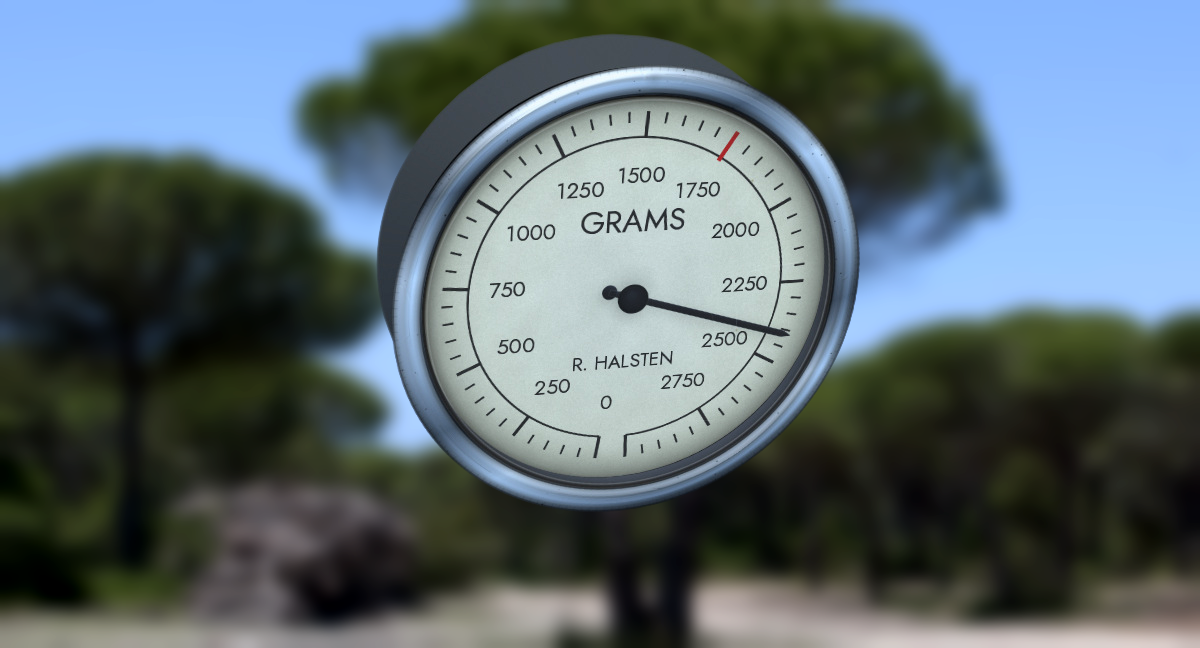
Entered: {"value": 2400, "unit": "g"}
